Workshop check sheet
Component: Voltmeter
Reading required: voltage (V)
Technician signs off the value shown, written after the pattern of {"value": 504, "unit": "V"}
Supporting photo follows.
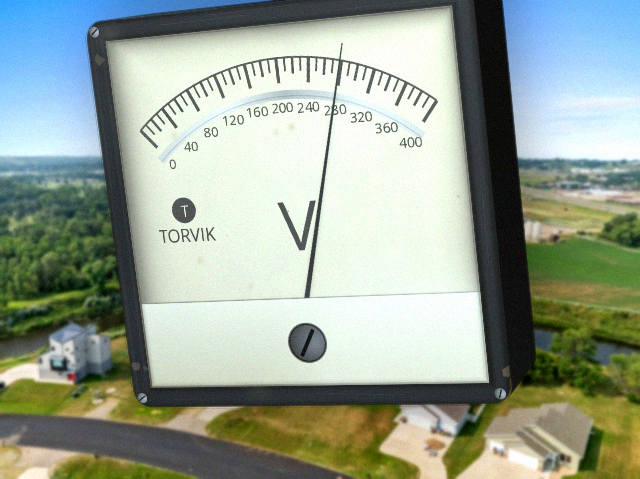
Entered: {"value": 280, "unit": "V"}
